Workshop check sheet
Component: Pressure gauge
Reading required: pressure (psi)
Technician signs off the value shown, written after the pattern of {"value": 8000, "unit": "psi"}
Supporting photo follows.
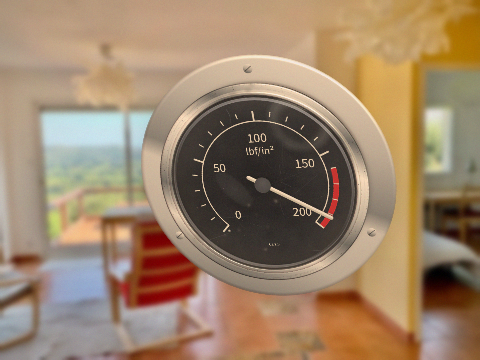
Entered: {"value": 190, "unit": "psi"}
